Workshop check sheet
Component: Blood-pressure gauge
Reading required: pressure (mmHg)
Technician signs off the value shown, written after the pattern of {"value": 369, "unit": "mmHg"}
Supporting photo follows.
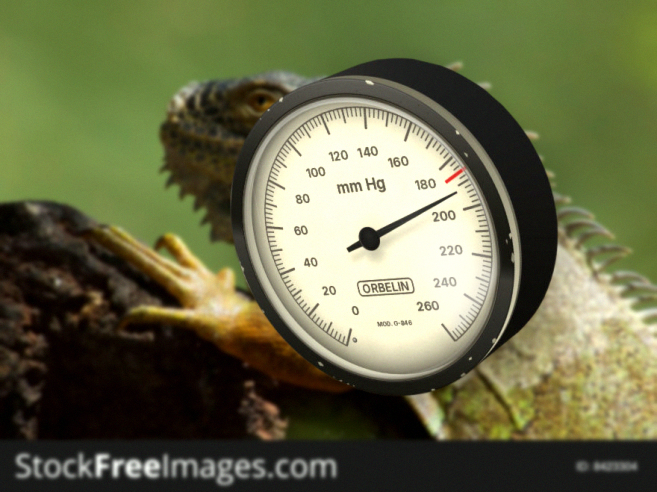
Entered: {"value": 192, "unit": "mmHg"}
